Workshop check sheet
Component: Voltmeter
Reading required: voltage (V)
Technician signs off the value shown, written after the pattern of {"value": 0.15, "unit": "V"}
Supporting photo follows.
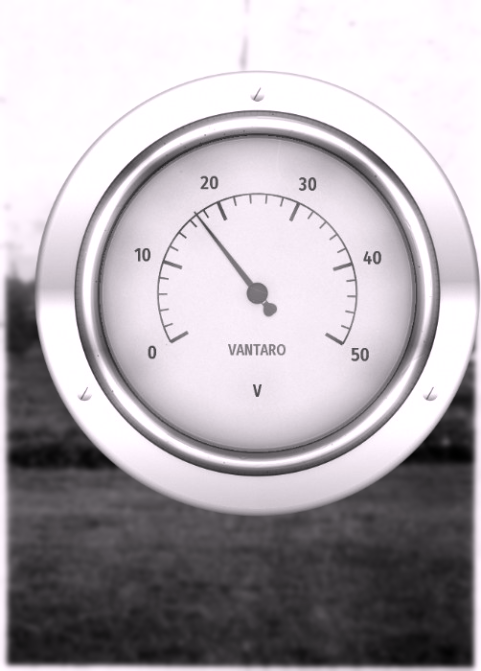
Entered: {"value": 17, "unit": "V"}
